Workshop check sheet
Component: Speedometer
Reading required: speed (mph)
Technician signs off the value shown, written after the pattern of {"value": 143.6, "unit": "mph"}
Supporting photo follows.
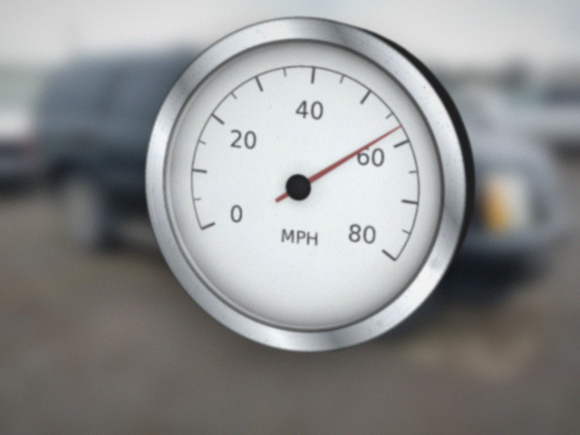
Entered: {"value": 57.5, "unit": "mph"}
